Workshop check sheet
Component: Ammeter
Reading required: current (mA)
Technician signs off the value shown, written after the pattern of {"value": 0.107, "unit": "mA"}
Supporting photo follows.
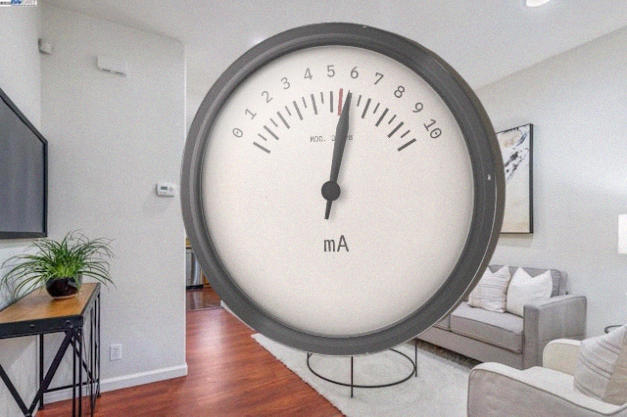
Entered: {"value": 6, "unit": "mA"}
